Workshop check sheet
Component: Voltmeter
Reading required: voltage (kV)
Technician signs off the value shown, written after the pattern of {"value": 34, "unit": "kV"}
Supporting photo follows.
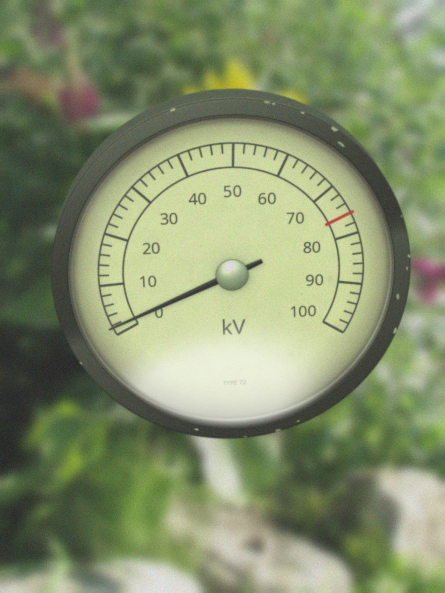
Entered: {"value": 2, "unit": "kV"}
